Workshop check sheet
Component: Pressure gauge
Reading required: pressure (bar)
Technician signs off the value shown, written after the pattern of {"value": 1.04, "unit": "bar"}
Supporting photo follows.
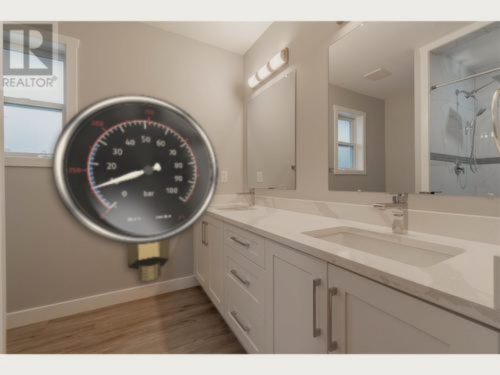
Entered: {"value": 10, "unit": "bar"}
